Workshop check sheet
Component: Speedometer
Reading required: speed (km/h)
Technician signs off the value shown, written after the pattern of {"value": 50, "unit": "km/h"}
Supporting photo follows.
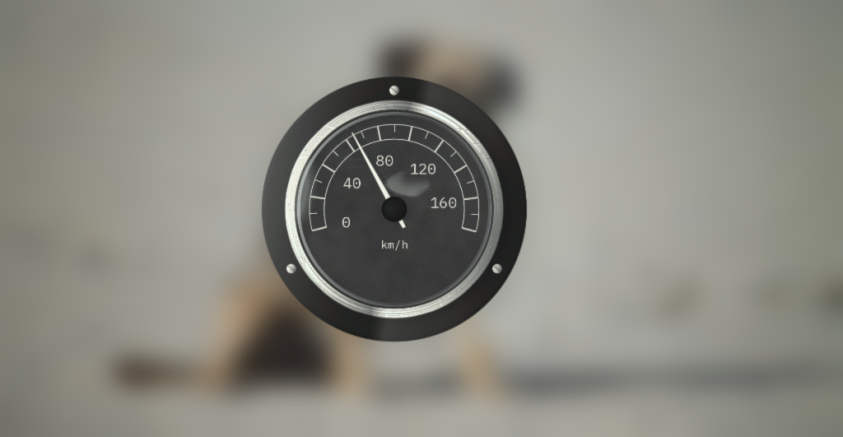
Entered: {"value": 65, "unit": "km/h"}
